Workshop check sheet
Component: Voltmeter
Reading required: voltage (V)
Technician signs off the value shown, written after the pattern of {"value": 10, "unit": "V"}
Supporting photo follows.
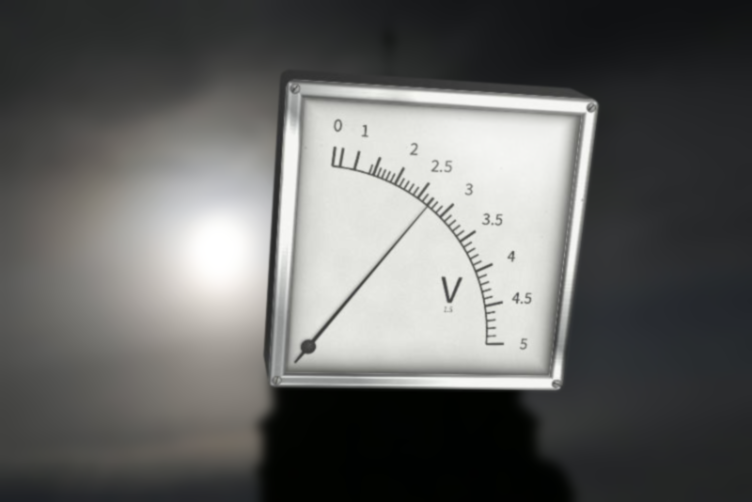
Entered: {"value": 2.7, "unit": "V"}
